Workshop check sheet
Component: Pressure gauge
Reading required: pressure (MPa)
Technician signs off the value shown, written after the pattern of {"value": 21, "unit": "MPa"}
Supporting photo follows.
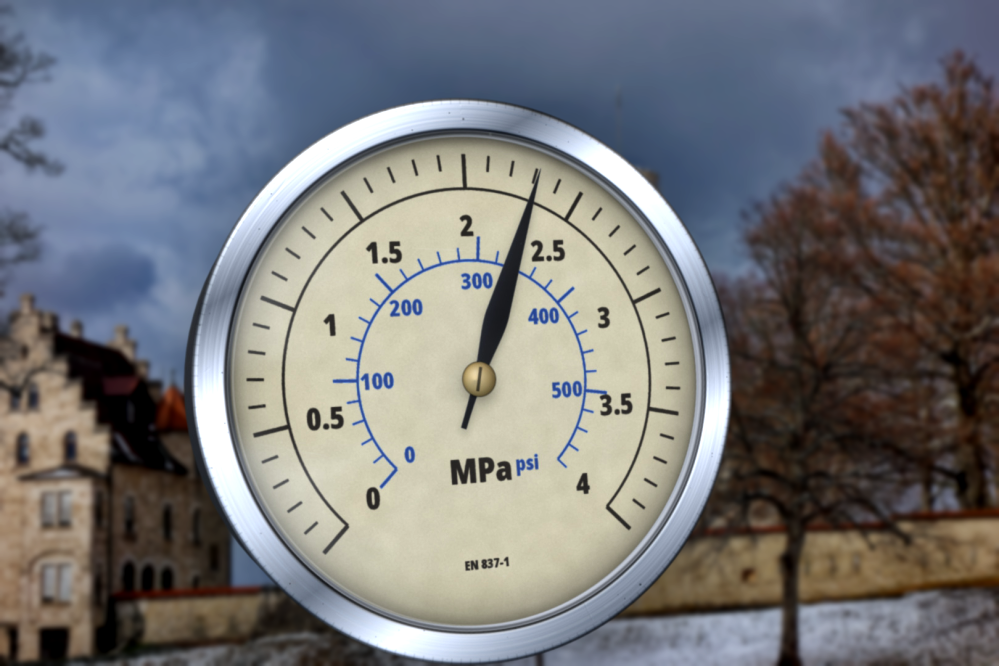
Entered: {"value": 2.3, "unit": "MPa"}
